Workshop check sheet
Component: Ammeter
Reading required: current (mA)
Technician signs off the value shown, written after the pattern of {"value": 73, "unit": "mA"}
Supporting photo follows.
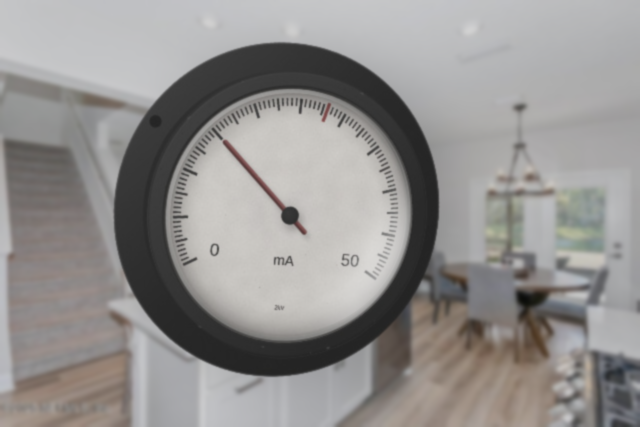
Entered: {"value": 15, "unit": "mA"}
